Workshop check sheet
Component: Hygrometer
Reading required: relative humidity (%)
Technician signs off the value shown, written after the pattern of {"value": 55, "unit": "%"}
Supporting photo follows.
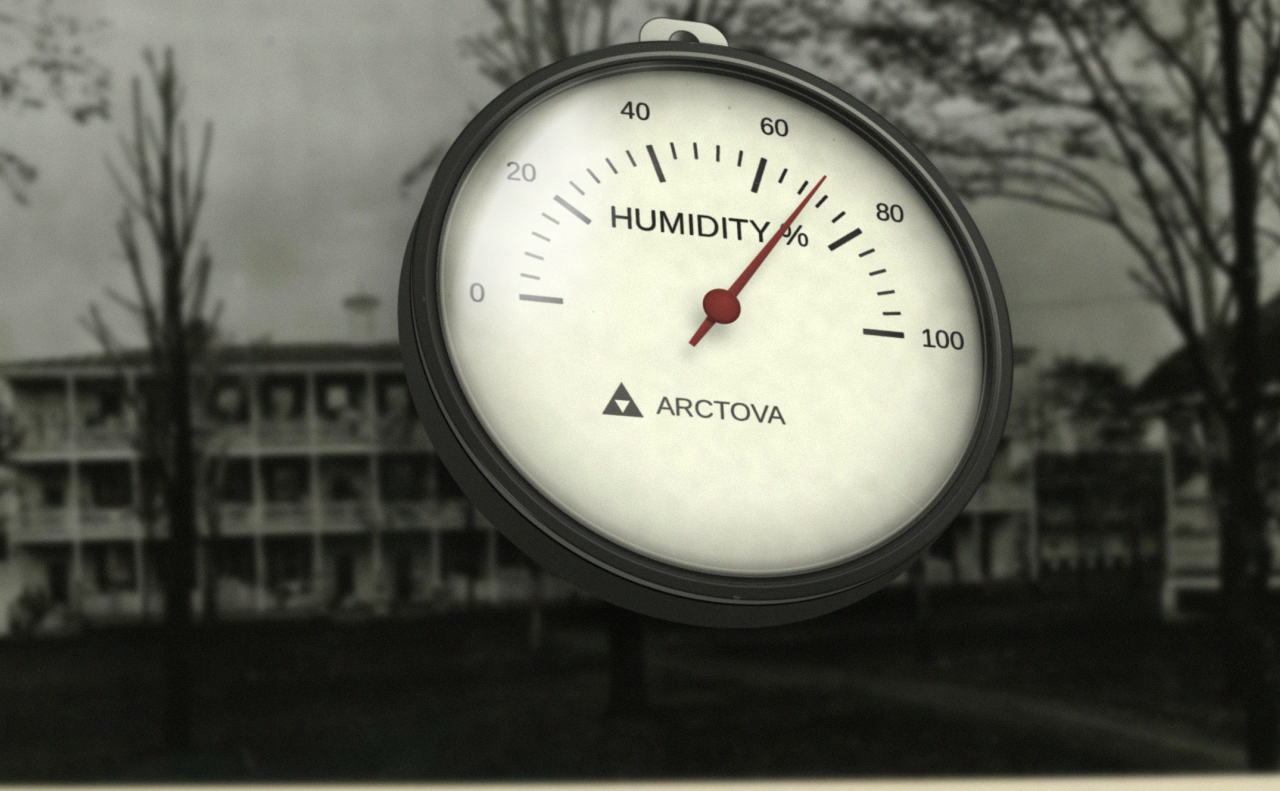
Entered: {"value": 70, "unit": "%"}
